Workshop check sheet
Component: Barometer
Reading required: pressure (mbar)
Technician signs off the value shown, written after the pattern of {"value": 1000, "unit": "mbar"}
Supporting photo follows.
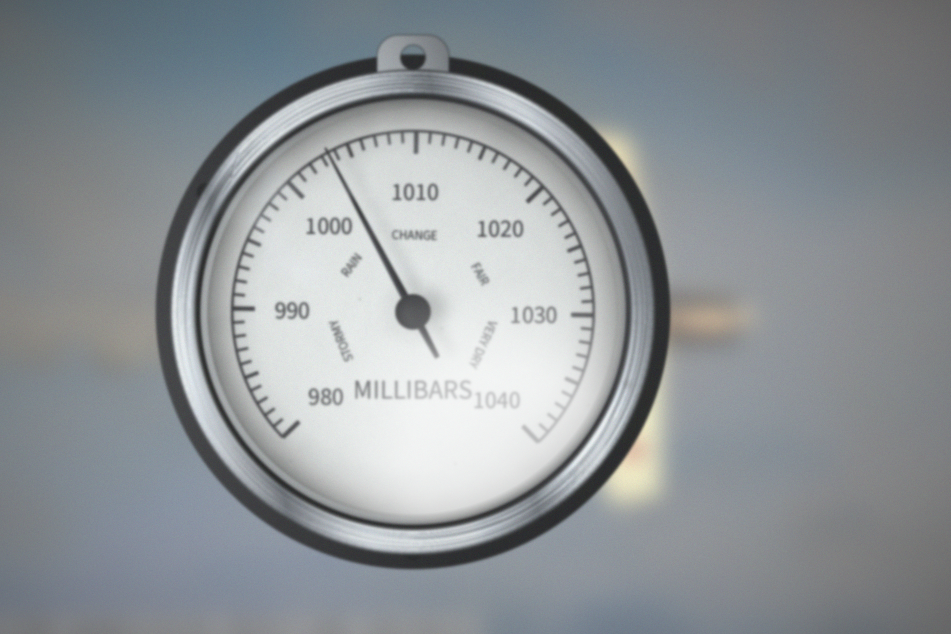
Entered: {"value": 1003.5, "unit": "mbar"}
